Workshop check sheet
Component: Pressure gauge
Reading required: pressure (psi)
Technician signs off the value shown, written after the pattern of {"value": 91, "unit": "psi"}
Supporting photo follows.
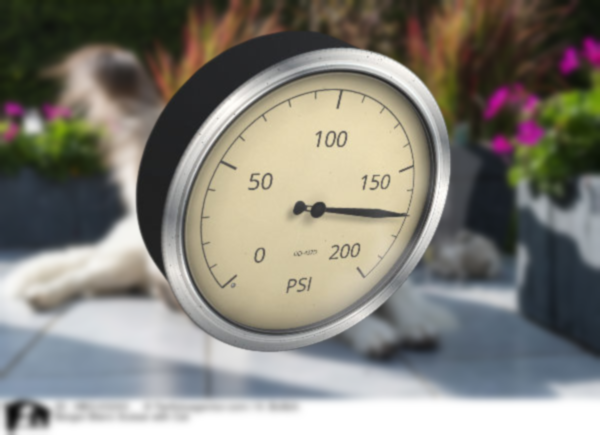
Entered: {"value": 170, "unit": "psi"}
